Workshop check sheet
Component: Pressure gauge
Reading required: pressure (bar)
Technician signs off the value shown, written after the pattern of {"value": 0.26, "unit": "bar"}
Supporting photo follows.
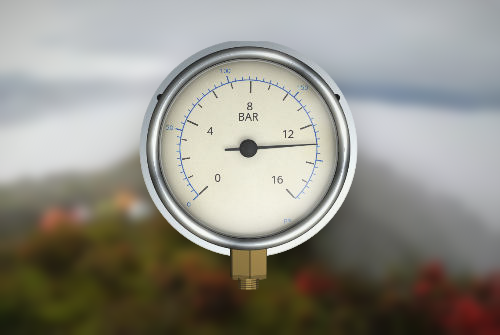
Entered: {"value": 13, "unit": "bar"}
